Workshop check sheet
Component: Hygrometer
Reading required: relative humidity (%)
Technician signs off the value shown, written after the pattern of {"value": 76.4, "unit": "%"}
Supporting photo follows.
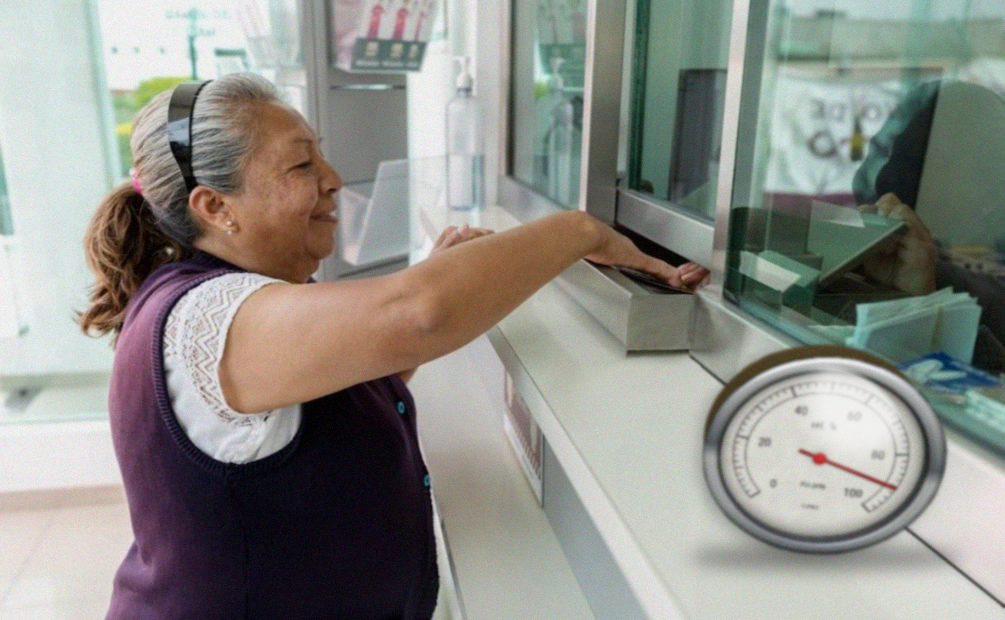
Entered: {"value": 90, "unit": "%"}
